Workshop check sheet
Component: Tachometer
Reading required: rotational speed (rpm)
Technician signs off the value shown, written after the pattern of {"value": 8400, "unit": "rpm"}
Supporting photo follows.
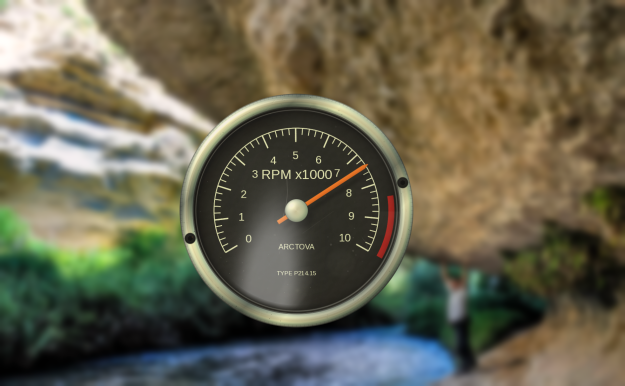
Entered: {"value": 7400, "unit": "rpm"}
